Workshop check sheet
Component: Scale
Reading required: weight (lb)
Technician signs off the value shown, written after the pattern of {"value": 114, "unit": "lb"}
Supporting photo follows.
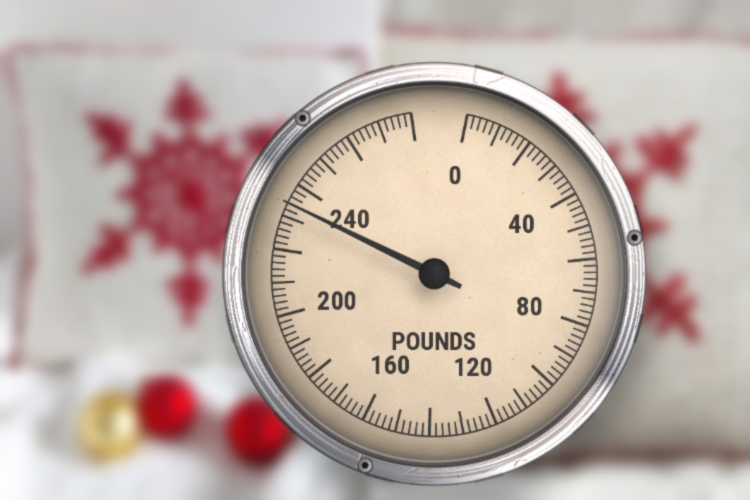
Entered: {"value": 234, "unit": "lb"}
